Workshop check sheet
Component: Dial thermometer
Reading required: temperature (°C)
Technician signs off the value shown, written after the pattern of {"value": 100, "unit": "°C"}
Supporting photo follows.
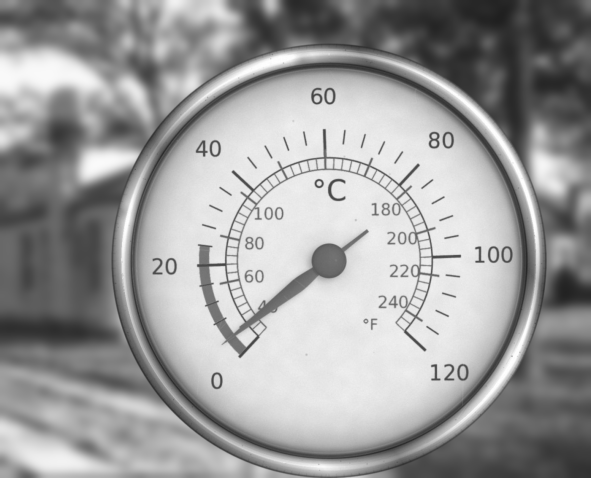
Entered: {"value": 4, "unit": "°C"}
